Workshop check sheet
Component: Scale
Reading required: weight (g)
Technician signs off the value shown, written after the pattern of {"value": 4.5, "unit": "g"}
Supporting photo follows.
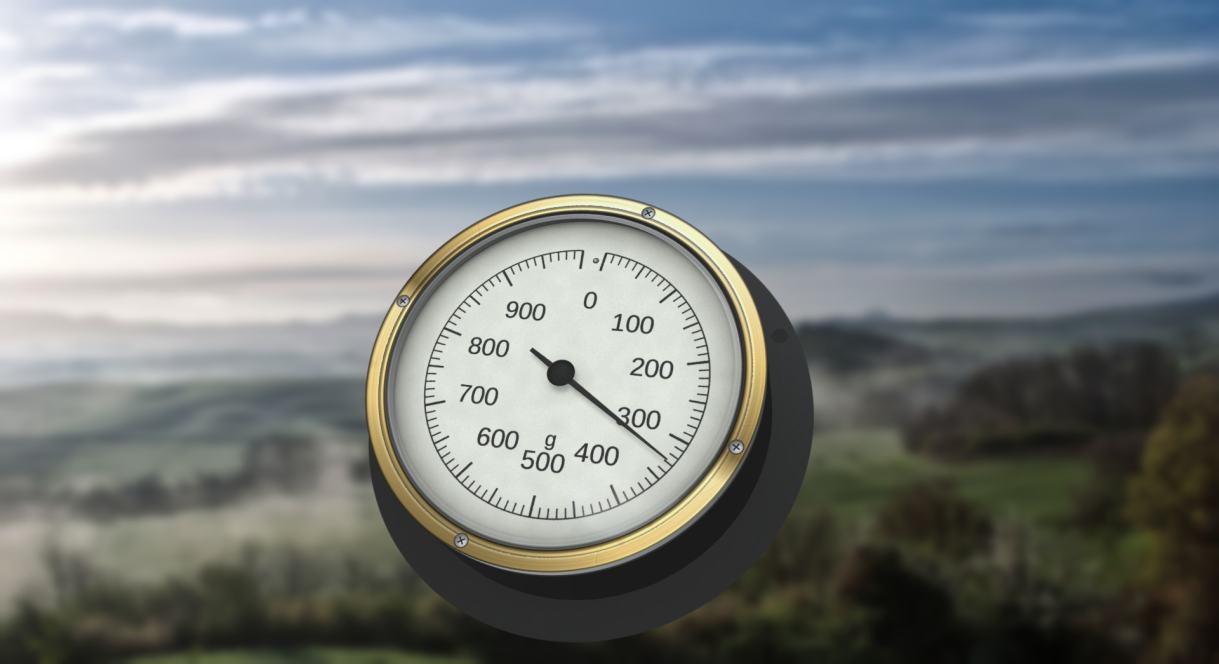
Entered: {"value": 330, "unit": "g"}
